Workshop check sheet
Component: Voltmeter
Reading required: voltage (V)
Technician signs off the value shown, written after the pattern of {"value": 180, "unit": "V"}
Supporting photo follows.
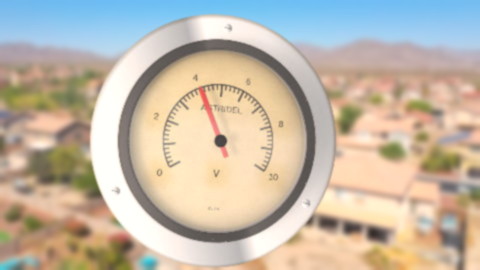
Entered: {"value": 4, "unit": "V"}
